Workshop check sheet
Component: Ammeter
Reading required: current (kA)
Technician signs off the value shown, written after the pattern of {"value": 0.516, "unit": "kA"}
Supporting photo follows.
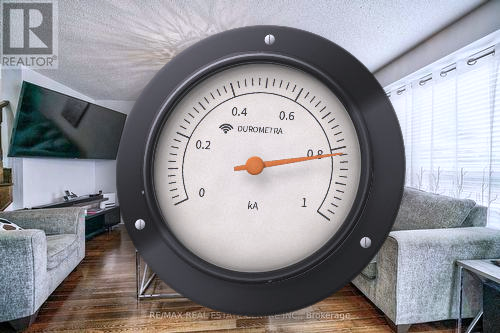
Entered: {"value": 0.82, "unit": "kA"}
